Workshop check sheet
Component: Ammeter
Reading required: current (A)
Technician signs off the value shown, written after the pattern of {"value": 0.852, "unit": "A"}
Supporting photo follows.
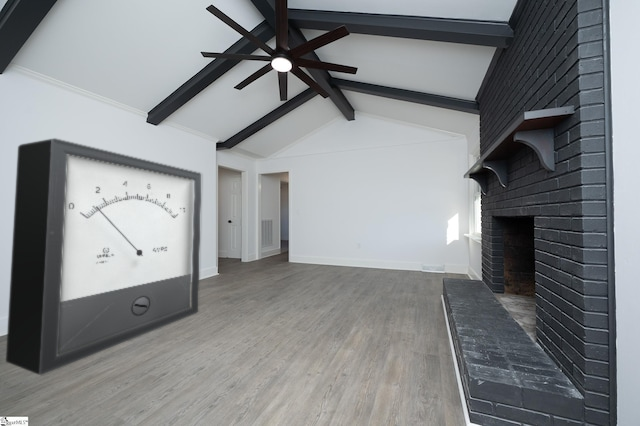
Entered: {"value": 1, "unit": "A"}
